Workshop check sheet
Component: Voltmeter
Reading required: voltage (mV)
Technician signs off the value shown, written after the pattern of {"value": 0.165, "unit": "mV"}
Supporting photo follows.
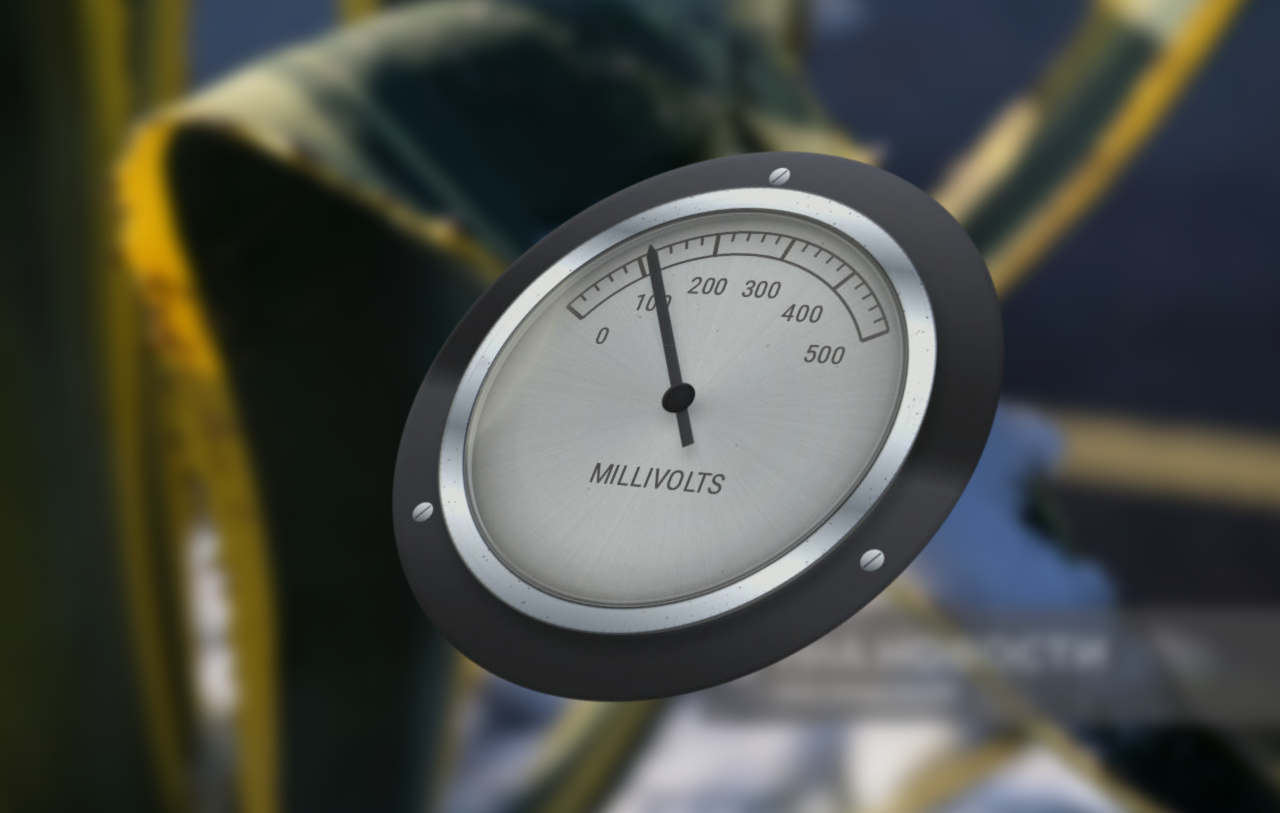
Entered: {"value": 120, "unit": "mV"}
